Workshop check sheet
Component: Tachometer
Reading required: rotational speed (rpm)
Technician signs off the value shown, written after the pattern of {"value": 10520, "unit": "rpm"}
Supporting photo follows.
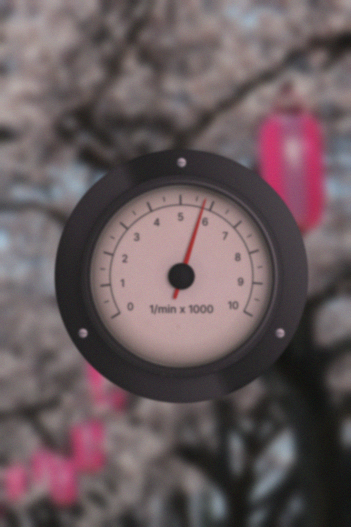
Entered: {"value": 5750, "unit": "rpm"}
